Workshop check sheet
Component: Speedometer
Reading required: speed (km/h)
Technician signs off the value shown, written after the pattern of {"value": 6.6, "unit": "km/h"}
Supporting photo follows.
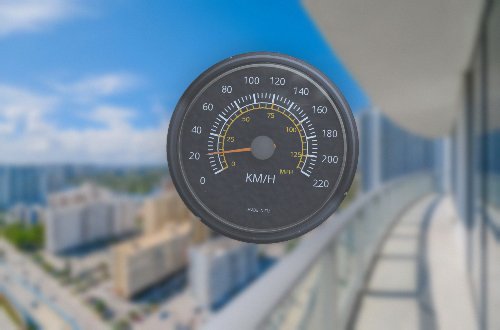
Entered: {"value": 20, "unit": "km/h"}
